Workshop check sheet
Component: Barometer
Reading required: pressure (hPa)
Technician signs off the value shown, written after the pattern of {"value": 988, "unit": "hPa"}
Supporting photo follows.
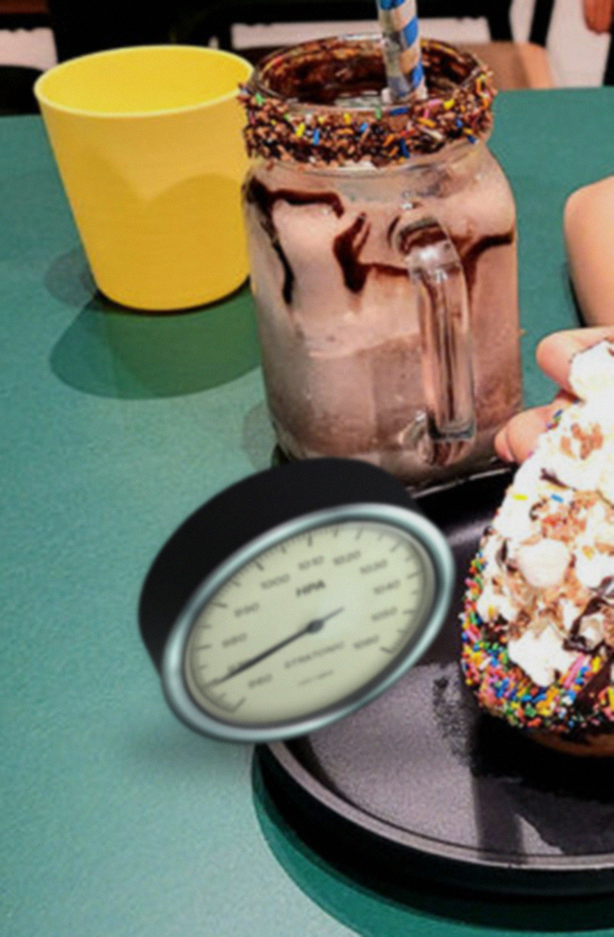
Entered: {"value": 970, "unit": "hPa"}
